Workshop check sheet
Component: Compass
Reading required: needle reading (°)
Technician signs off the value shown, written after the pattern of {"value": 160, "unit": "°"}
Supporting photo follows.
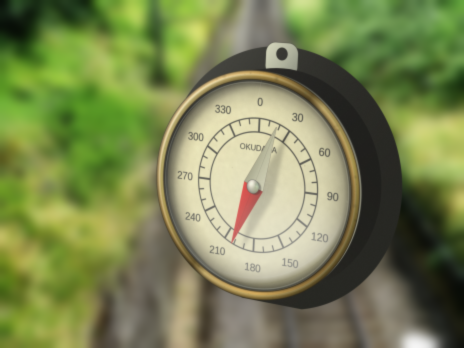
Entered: {"value": 200, "unit": "°"}
